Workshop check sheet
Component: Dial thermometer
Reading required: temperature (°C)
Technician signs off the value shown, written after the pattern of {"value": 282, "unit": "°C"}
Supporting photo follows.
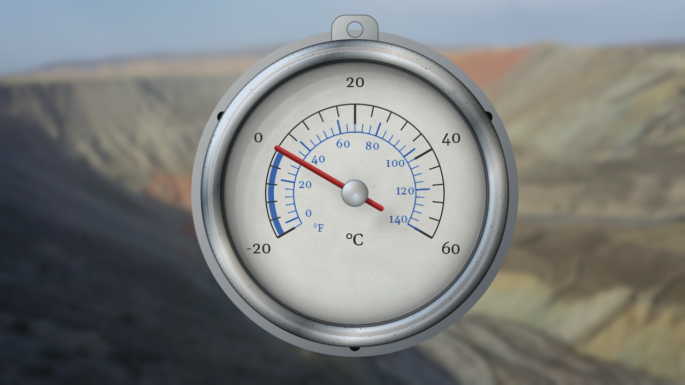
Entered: {"value": 0, "unit": "°C"}
